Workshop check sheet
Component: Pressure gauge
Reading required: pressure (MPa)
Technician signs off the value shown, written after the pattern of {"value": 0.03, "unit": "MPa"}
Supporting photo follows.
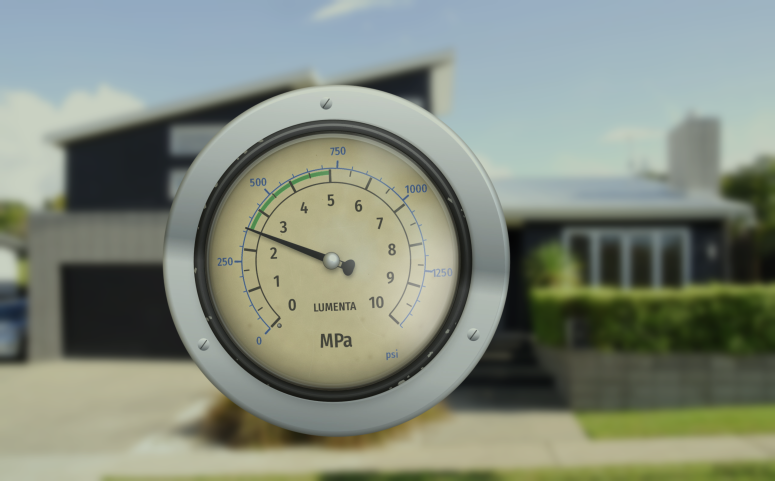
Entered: {"value": 2.5, "unit": "MPa"}
